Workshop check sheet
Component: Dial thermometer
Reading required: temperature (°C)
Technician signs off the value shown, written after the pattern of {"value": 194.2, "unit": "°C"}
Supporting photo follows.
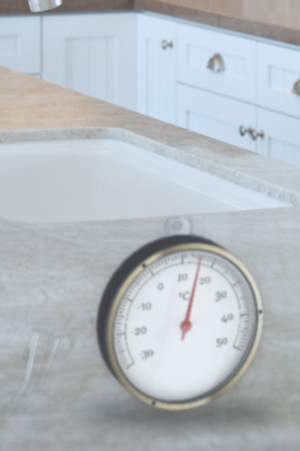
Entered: {"value": 15, "unit": "°C"}
